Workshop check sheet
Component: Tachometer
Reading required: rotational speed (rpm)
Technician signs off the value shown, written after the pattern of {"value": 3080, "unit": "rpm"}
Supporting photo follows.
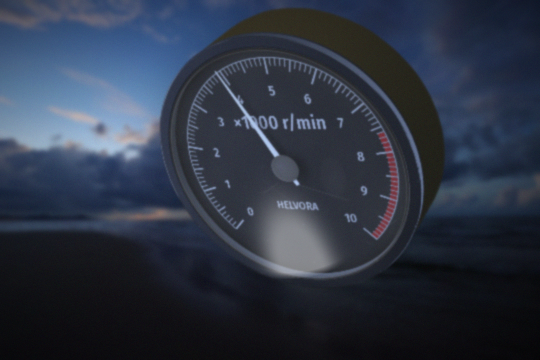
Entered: {"value": 4000, "unit": "rpm"}
